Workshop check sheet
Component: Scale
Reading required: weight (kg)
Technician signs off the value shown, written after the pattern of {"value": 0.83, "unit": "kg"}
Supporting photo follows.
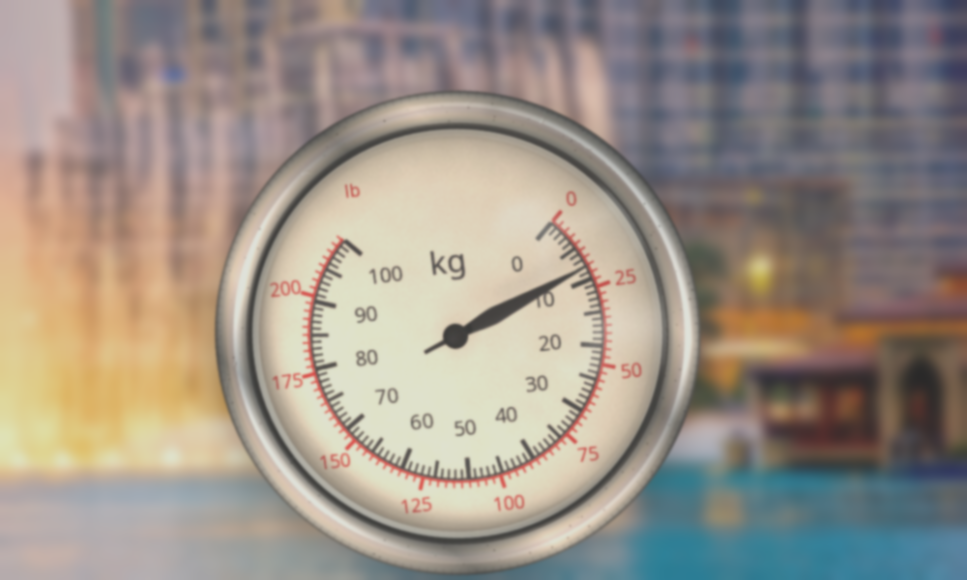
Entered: {"value": 8, "unit": "kg"}
